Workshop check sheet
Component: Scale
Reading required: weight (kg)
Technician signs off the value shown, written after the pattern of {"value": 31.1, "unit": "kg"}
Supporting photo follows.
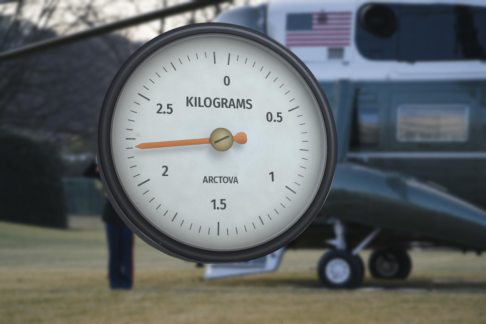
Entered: {"value": 2.2, "unit": "kg"}
